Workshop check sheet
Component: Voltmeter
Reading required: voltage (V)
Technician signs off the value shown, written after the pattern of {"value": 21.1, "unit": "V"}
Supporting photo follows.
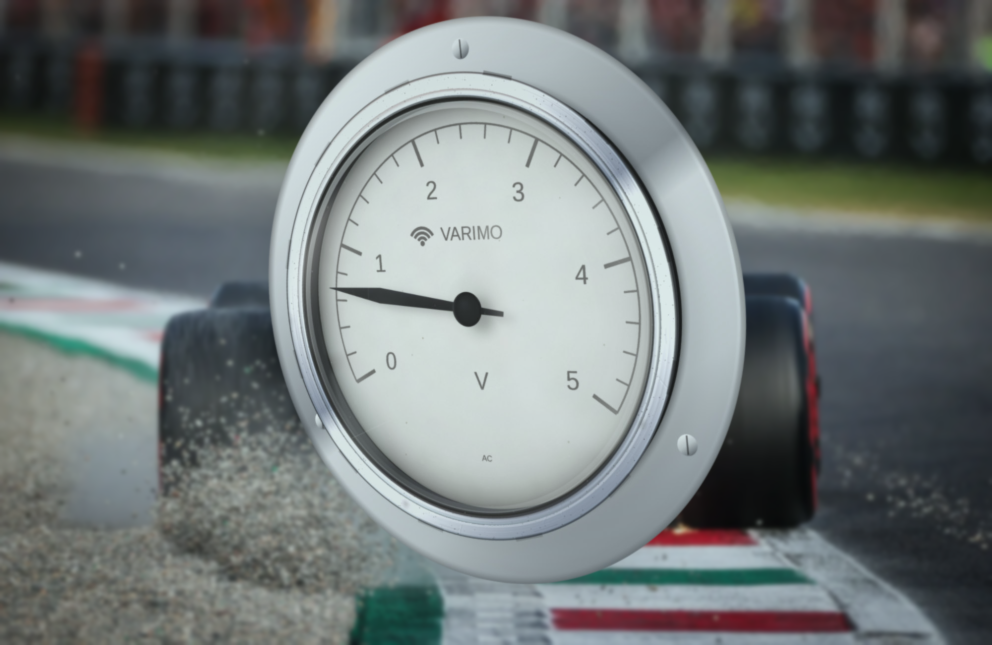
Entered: {"value": 0.7, "unit": "V"}
